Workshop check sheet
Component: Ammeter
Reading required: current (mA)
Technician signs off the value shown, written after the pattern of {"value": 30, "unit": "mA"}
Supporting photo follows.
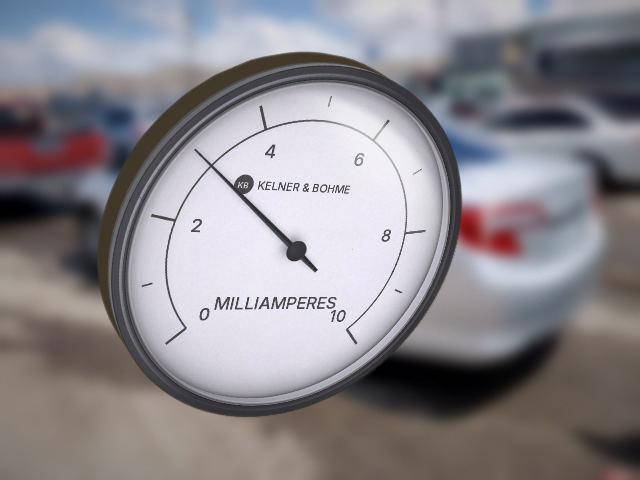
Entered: {"value": 3, "unit": "mA"}
